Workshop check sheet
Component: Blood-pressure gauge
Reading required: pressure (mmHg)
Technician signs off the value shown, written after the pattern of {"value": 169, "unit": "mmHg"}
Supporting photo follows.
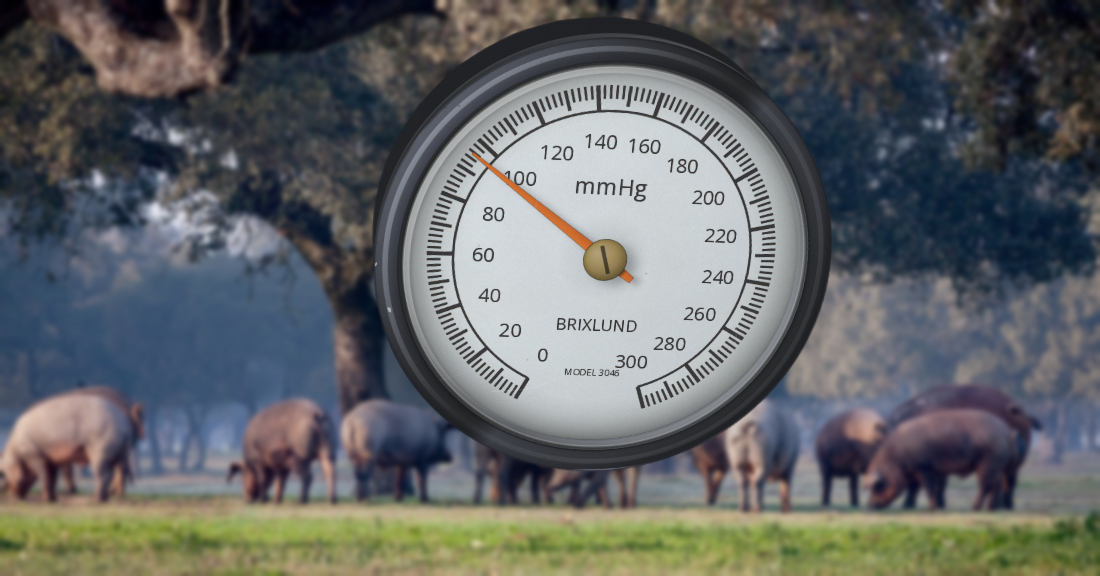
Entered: {"value": 96, "unit": "mmHg"}
